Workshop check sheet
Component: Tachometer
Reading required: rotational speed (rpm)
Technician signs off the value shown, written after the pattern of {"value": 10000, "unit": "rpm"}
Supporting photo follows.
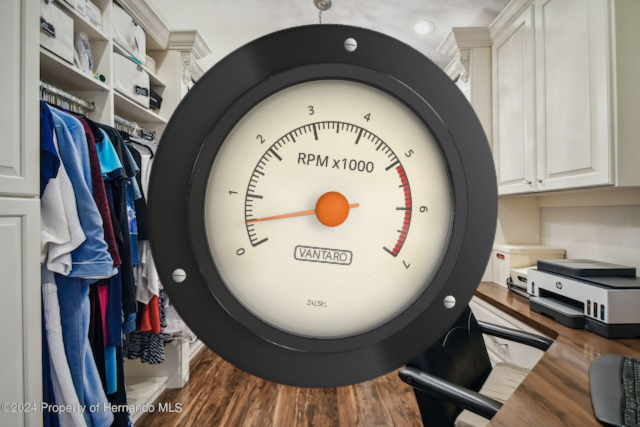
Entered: {"value": 500, "unit": "rpm"}
